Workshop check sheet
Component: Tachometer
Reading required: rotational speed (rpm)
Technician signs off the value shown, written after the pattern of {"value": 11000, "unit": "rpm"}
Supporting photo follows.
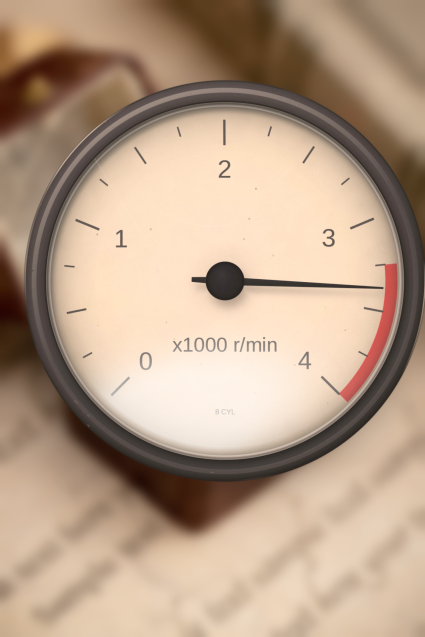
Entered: {"value": 3375, "unit": "rpm"}
